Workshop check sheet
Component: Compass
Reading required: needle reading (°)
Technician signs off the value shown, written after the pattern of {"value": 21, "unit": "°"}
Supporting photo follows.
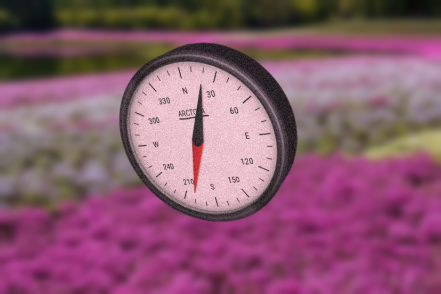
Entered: {"value": 200, "unit": "°"}
